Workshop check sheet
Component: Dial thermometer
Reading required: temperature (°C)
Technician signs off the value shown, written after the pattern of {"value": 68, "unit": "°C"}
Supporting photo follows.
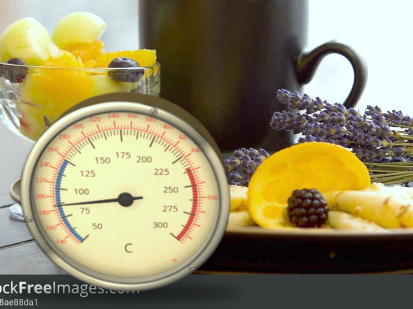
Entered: {"value": 87.5, "unit": "°C"}
